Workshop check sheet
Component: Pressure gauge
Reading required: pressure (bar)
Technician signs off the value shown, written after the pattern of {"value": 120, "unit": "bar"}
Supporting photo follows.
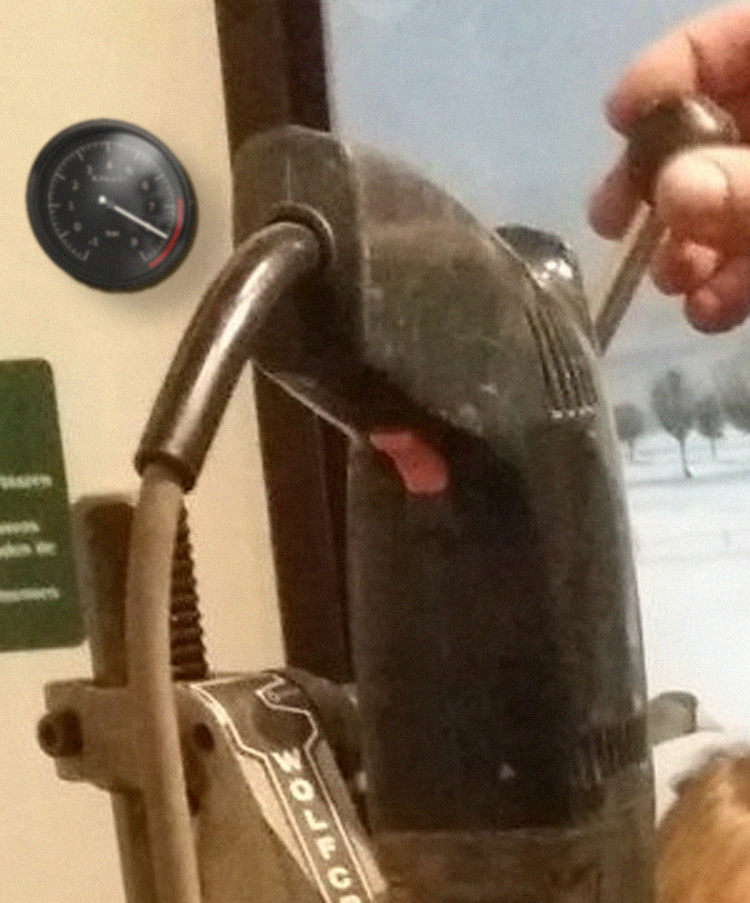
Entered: {"value": 8, "unit": "bar"}
